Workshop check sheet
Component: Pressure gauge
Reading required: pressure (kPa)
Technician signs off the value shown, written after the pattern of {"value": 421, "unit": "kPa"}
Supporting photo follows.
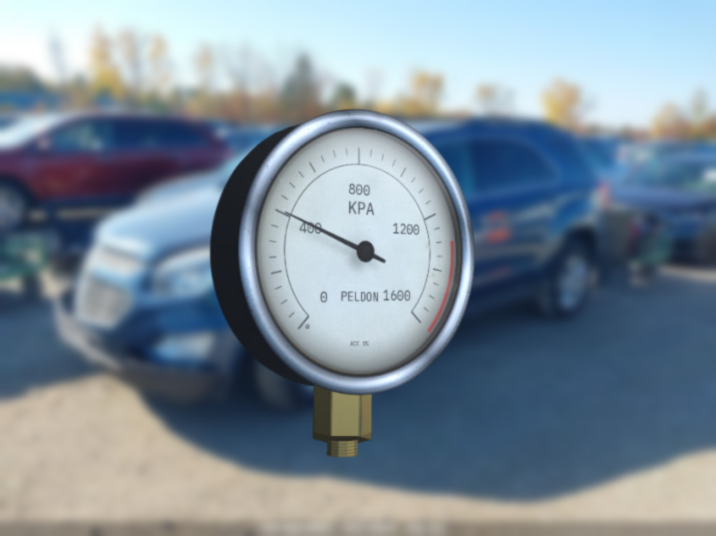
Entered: {"value": 400, "unit": "kPa"}
